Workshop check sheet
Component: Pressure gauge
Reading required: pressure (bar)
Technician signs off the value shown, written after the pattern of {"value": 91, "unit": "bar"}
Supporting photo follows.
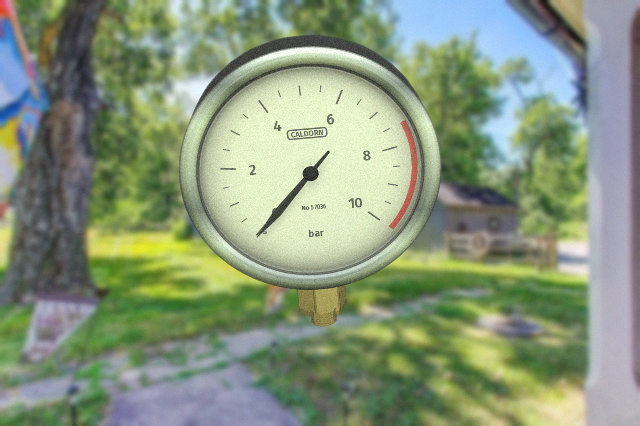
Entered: {"value": 0, "unit": "bar"}
